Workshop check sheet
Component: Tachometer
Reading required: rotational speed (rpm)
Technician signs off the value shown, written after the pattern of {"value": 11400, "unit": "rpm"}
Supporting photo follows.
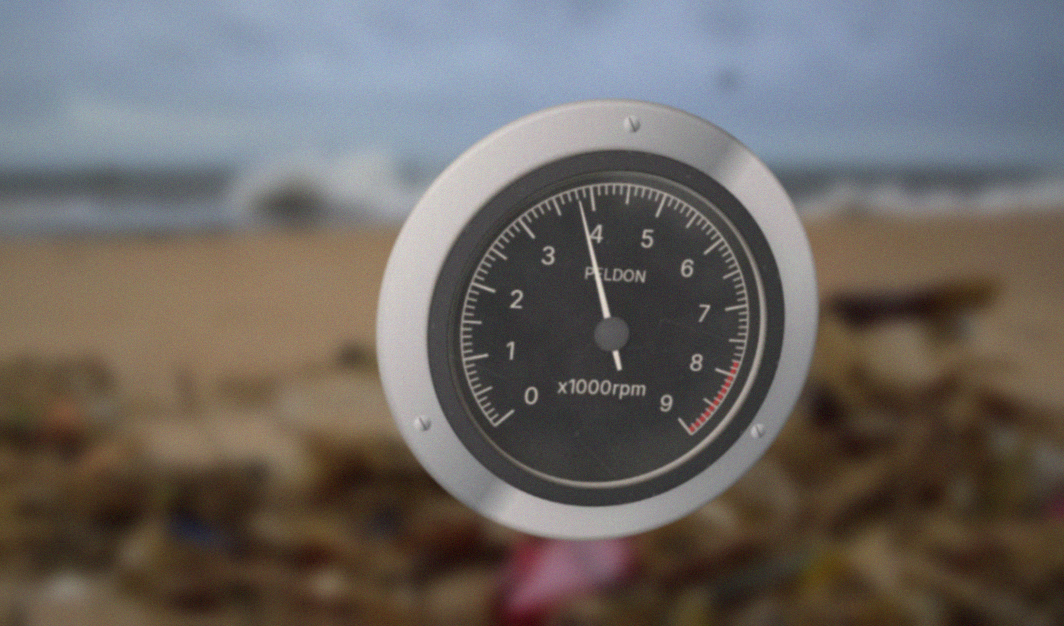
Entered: {"value": 3800, "unit": "rpm"}
